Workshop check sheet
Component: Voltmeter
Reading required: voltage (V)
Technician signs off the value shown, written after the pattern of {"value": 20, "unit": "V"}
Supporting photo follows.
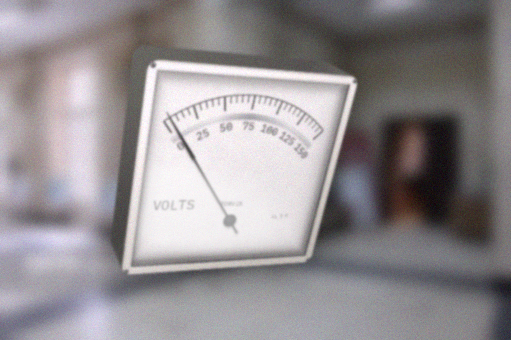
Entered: {"value": 5, "unit": "V"}
